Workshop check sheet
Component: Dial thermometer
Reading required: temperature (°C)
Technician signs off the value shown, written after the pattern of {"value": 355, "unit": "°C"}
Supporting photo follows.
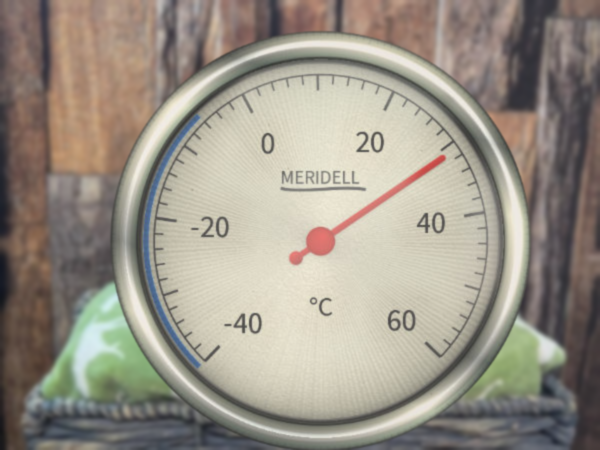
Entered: {"value": 31, "unit": "°C"}
